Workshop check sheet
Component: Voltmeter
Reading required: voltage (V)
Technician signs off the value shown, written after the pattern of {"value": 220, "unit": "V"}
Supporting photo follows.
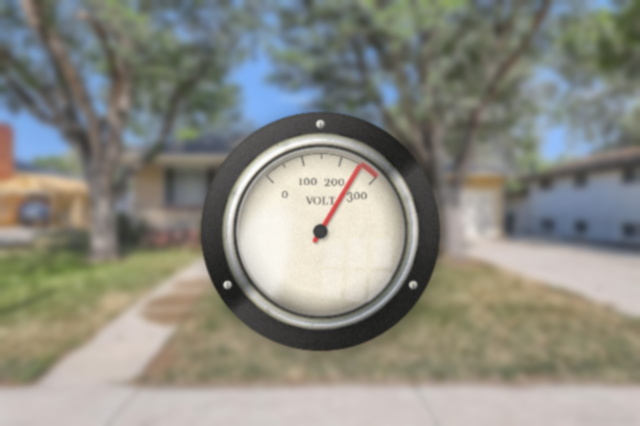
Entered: {"value": 250, "unit": "V"}
